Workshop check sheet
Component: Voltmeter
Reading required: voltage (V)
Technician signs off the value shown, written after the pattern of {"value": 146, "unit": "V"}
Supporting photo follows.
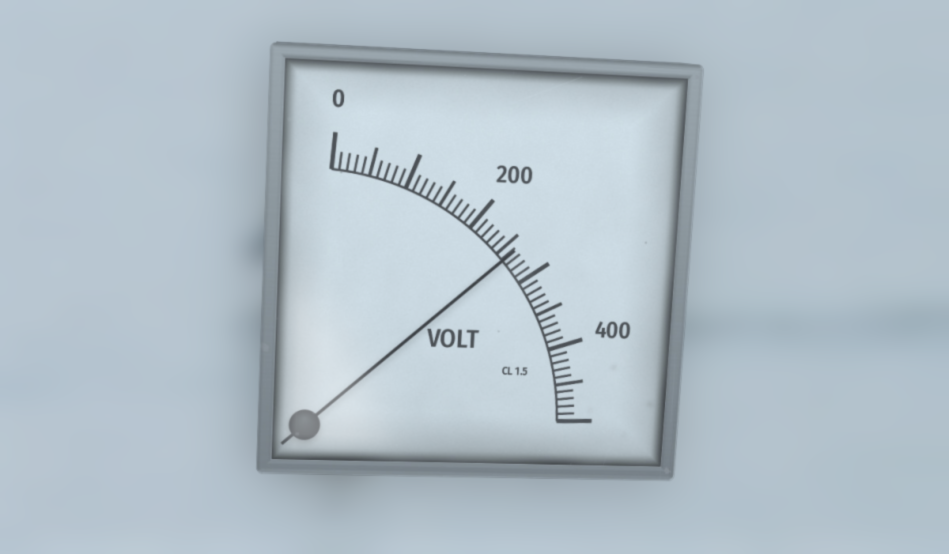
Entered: {"value": 260, "unit": "V"}
